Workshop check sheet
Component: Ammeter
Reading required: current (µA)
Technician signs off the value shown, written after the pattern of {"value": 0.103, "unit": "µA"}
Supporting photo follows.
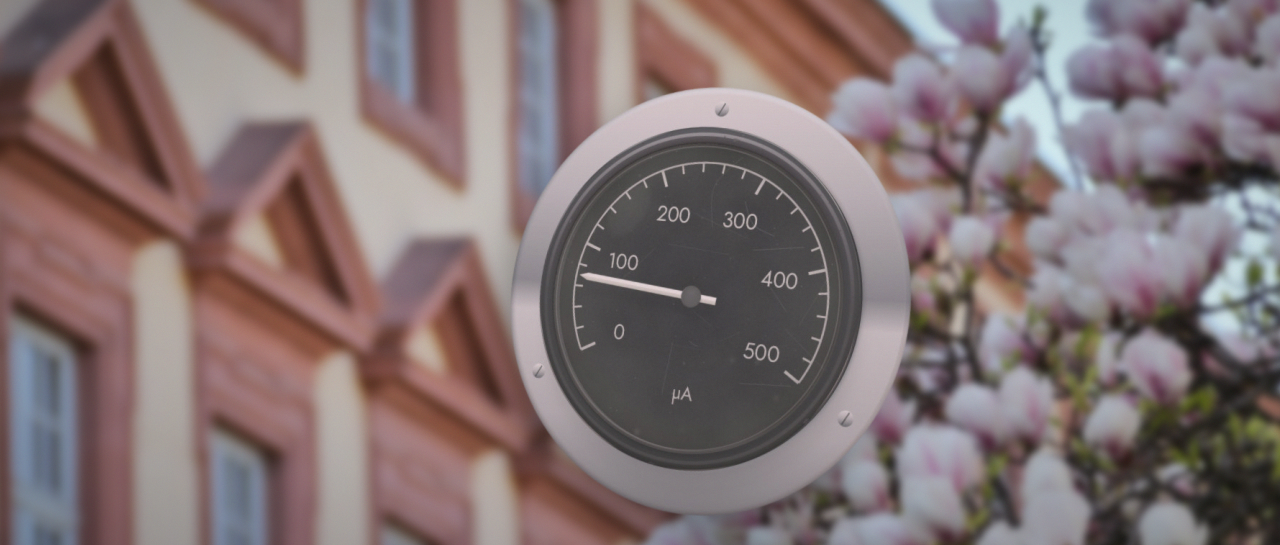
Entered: {"value": 70, "unit": "µA"}
